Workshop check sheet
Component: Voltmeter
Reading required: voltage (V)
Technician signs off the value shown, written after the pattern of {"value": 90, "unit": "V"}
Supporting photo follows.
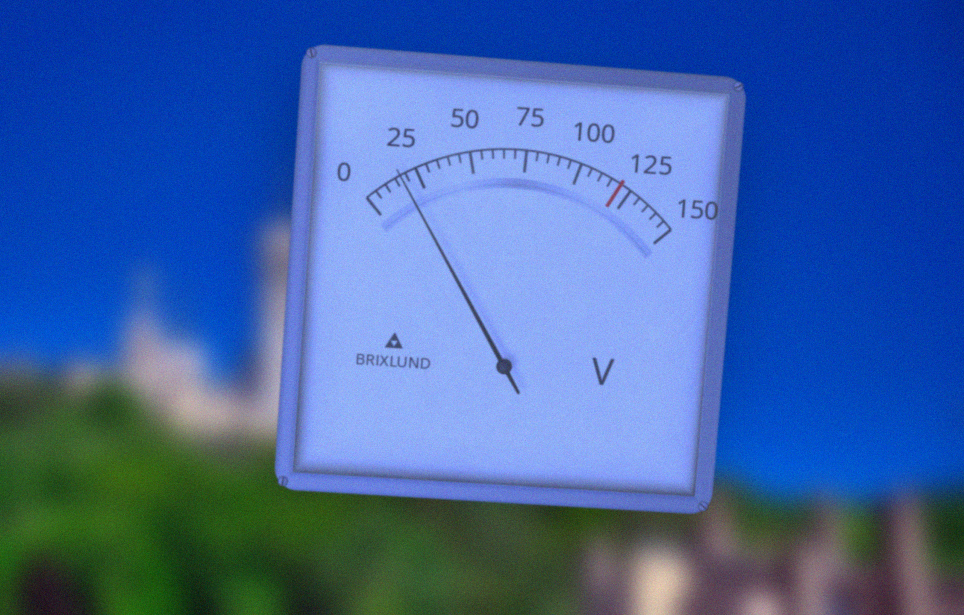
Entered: {"value": 17.5, "unit": "V"}
